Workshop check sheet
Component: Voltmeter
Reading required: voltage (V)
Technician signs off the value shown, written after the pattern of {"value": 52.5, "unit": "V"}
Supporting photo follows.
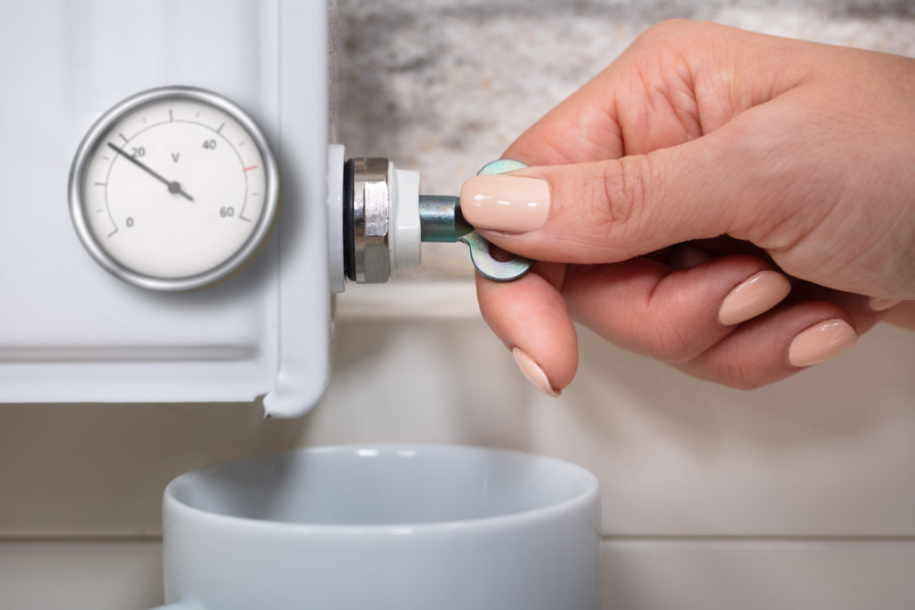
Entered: {"value": 17.5, "unit": "V"}
